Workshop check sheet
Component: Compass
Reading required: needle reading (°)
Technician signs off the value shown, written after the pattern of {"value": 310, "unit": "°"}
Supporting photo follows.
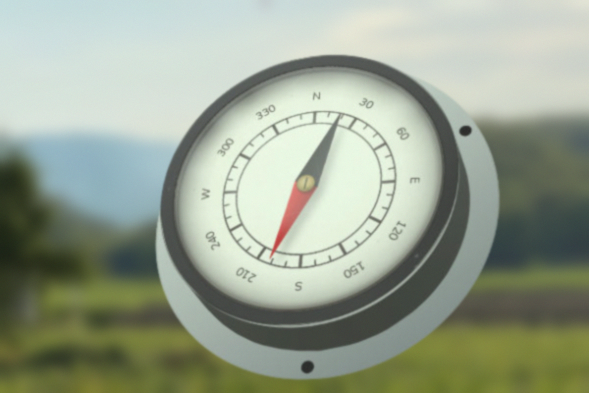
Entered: {"value": 200, "unit": "°"}
